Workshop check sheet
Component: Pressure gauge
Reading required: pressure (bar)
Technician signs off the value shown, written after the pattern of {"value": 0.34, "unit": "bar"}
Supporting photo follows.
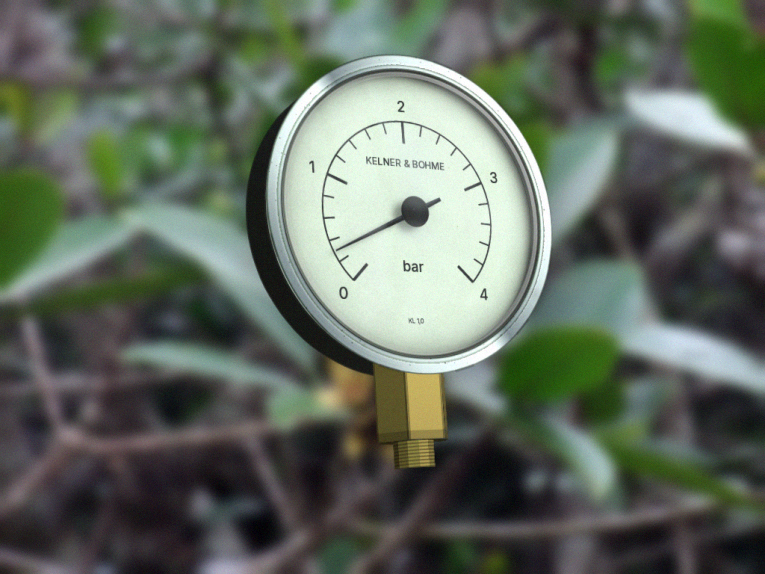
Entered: {"value": 0.3, "unit": "bar"}
